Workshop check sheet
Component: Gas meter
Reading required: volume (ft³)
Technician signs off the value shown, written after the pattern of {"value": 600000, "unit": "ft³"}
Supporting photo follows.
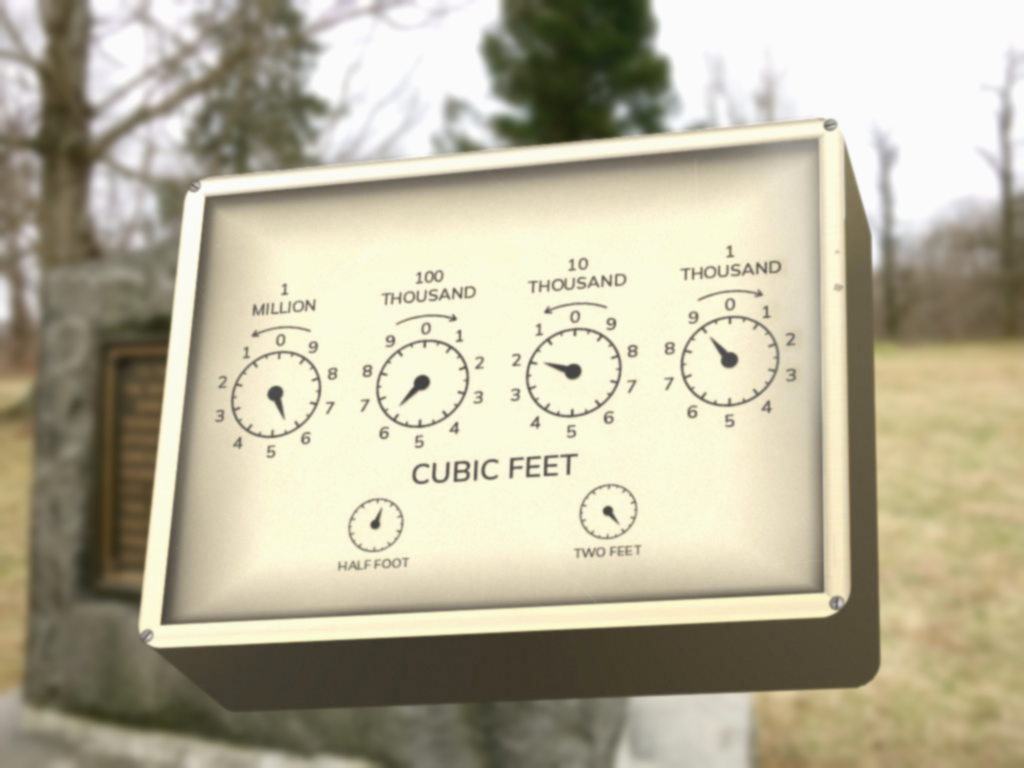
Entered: {"value": 561900, "unit": "ft³"}
